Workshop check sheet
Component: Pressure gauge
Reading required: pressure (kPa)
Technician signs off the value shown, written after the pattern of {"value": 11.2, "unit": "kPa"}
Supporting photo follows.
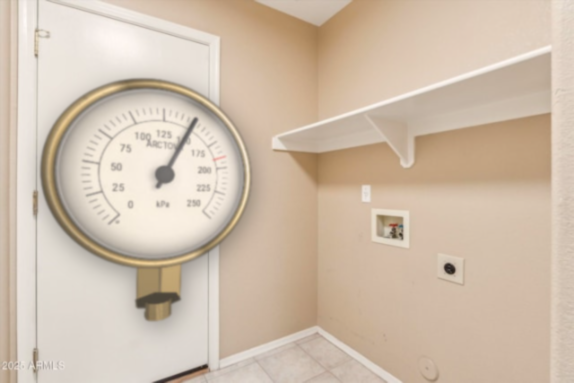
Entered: {"value": 150, "unit": "kPa"}
